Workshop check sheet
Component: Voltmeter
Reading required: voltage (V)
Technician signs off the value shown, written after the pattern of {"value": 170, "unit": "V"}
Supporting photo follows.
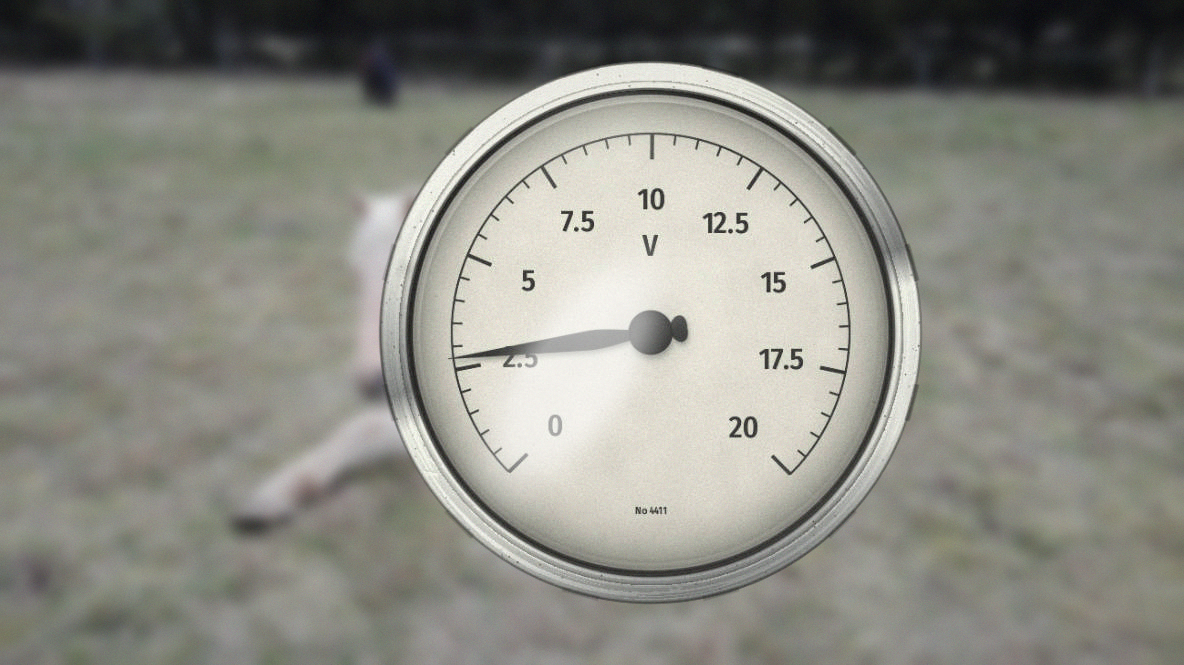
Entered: {"value": 2.75, "unit": "V"}
